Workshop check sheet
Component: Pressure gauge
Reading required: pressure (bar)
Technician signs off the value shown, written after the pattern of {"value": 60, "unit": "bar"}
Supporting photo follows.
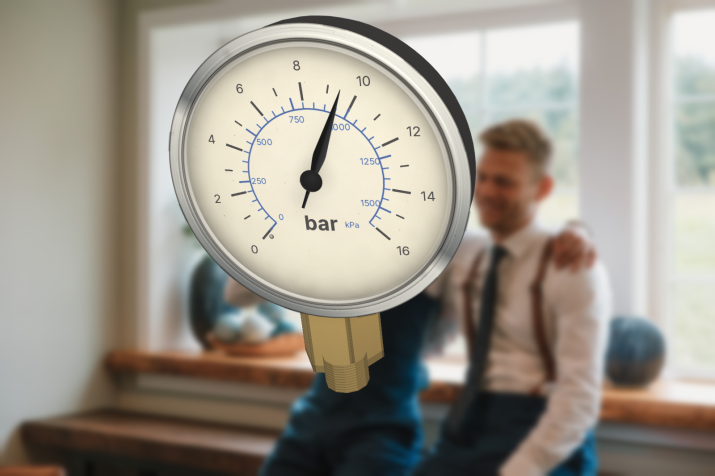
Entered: {"value": 9.5, "unit": "bar"}
